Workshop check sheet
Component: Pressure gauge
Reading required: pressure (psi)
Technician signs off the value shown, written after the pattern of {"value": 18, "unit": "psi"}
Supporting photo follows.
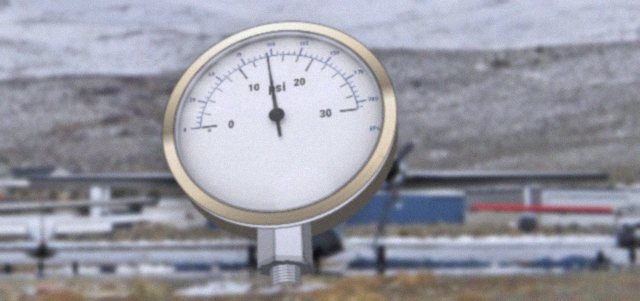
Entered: {"value": 14, "unit": "psi"}
